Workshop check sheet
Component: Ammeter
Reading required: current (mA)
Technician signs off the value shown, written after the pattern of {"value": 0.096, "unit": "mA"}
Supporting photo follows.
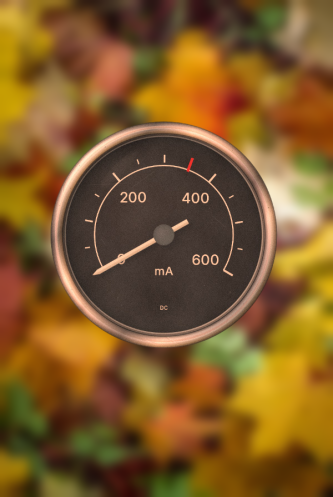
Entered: {"value": 0, "unit": "mA"}
